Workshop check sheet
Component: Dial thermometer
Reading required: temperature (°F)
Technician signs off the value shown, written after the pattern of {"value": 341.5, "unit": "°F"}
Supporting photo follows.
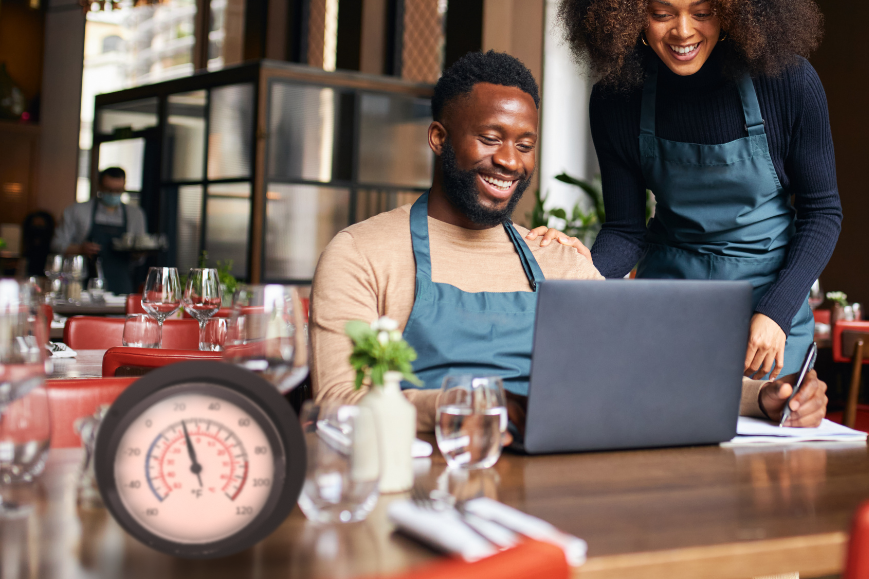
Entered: {"value": 20, "unit": "°F"}
